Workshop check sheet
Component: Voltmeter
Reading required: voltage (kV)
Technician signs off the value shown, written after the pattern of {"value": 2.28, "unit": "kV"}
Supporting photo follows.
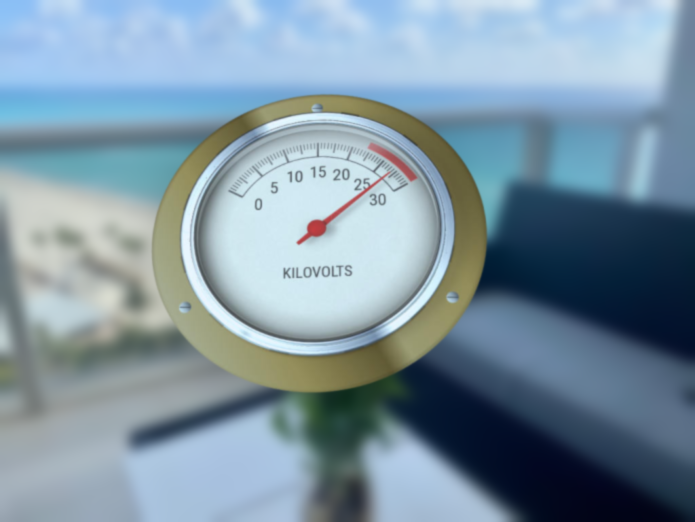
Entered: {"value": 27.5, "unit": "kV"}
